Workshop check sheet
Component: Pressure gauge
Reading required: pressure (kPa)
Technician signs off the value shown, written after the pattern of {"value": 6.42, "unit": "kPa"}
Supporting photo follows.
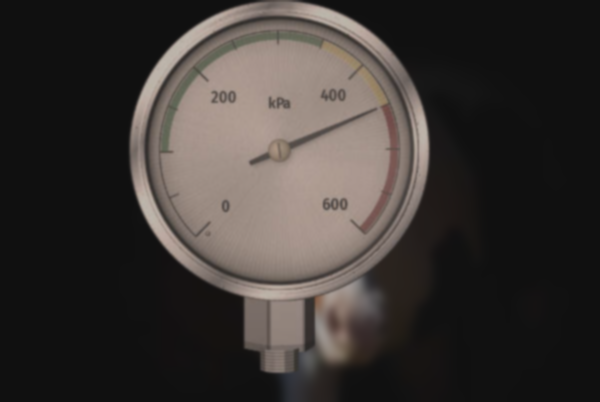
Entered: {"value": 450, "unit": "kPa"}
